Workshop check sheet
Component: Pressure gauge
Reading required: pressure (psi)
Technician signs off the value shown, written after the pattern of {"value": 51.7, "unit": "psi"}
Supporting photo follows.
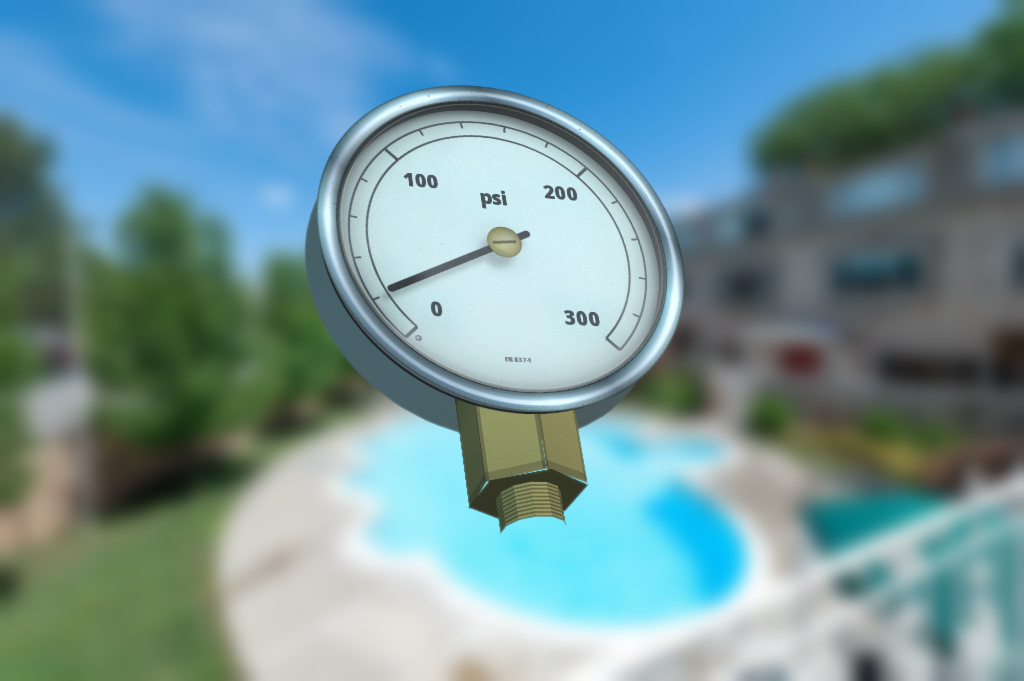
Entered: {"value": 20, "unit": "psi"}
